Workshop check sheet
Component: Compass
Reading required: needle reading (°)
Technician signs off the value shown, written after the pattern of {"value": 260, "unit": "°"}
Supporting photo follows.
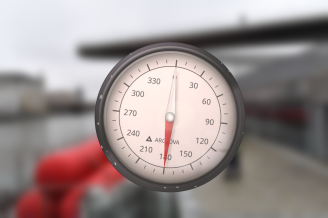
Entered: {"value": 180, "unit": "°"}
